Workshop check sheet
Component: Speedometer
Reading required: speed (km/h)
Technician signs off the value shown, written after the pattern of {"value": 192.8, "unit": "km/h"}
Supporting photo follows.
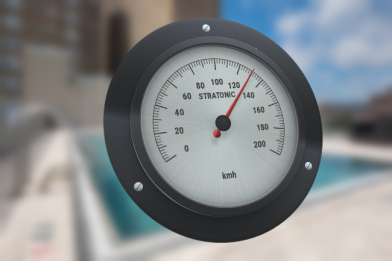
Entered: {"value": 130, "unit": "km/h"}
